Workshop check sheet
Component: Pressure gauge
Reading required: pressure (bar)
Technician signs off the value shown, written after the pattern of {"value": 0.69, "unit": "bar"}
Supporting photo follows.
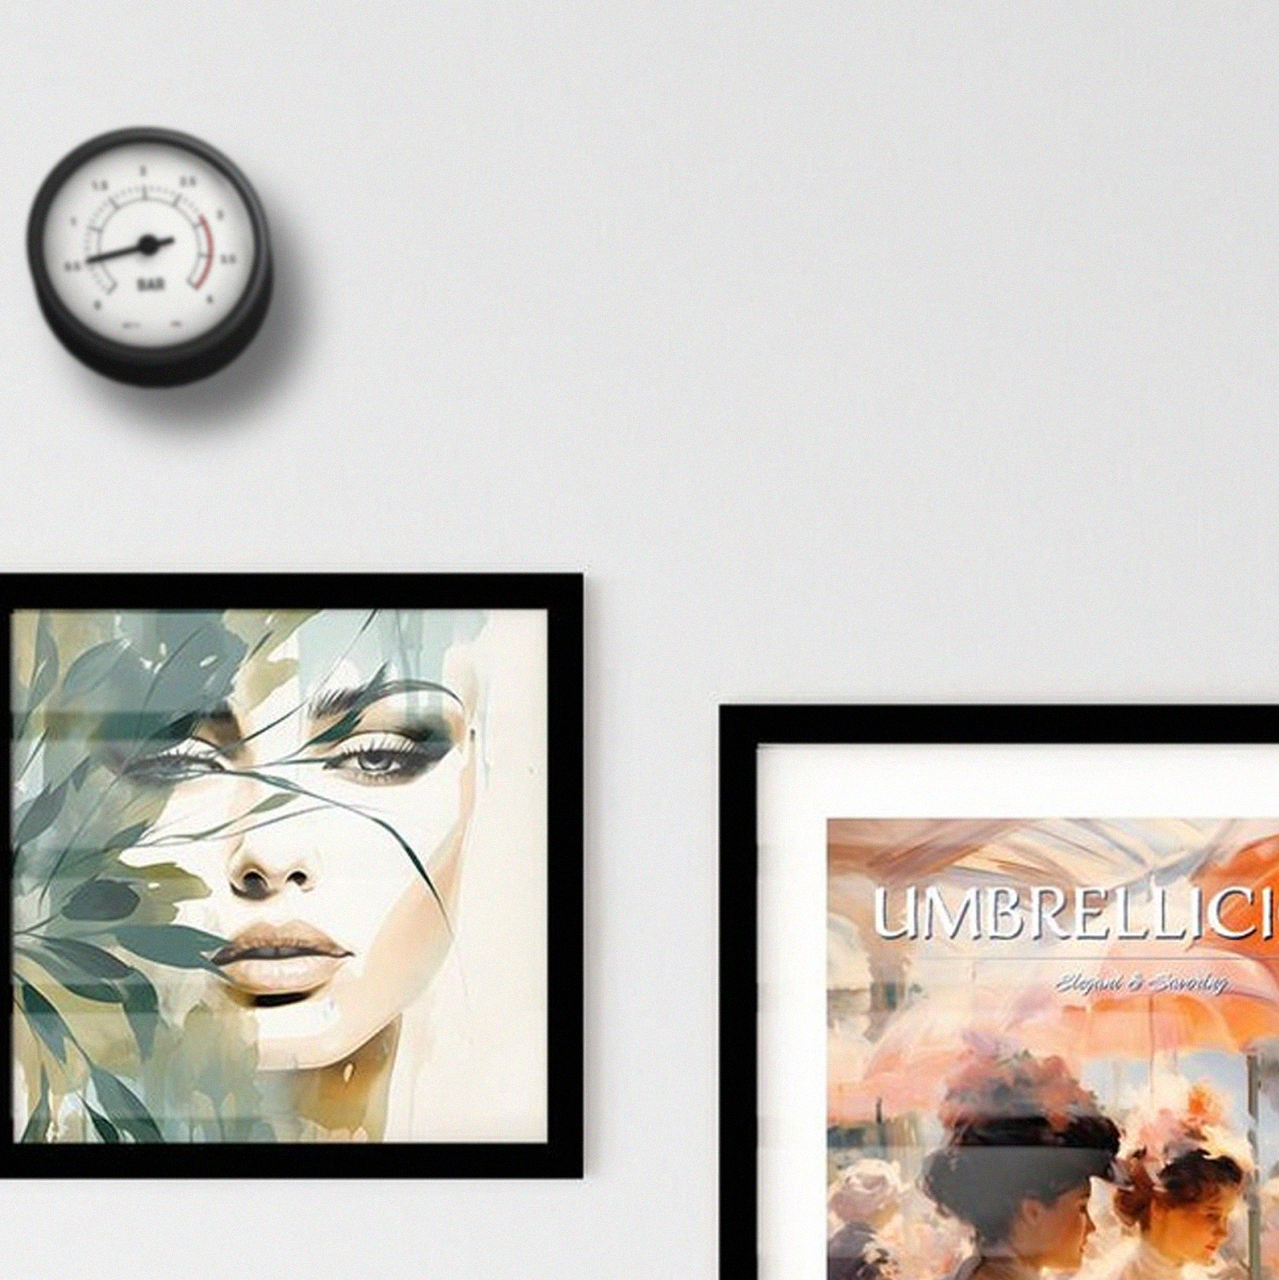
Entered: {"value": 0.5, "unit": "bar"}
